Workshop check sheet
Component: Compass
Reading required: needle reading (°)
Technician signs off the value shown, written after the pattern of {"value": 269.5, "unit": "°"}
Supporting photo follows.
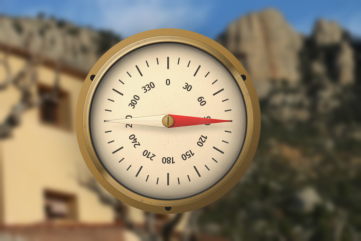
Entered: {"value": 90, "unit": "°"}
